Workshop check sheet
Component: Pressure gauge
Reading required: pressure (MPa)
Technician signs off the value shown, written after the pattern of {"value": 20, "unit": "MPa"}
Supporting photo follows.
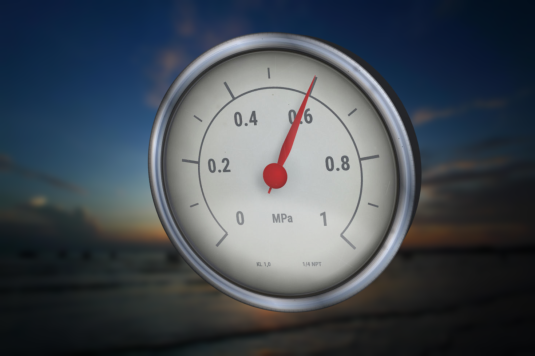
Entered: {"value": 0.6, "unit": "MPa"}
